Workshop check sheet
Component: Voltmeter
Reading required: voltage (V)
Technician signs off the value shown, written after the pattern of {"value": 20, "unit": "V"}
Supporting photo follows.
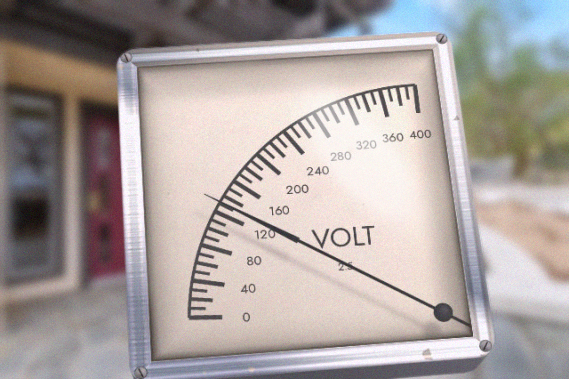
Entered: {"value": 130, "unit": "V"}
